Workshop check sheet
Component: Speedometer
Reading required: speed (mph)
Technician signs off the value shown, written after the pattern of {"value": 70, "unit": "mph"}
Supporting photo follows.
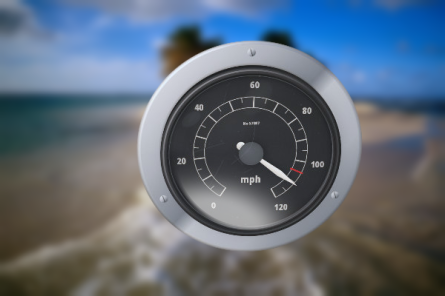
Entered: {"value": 110, "unit": "mph"}
